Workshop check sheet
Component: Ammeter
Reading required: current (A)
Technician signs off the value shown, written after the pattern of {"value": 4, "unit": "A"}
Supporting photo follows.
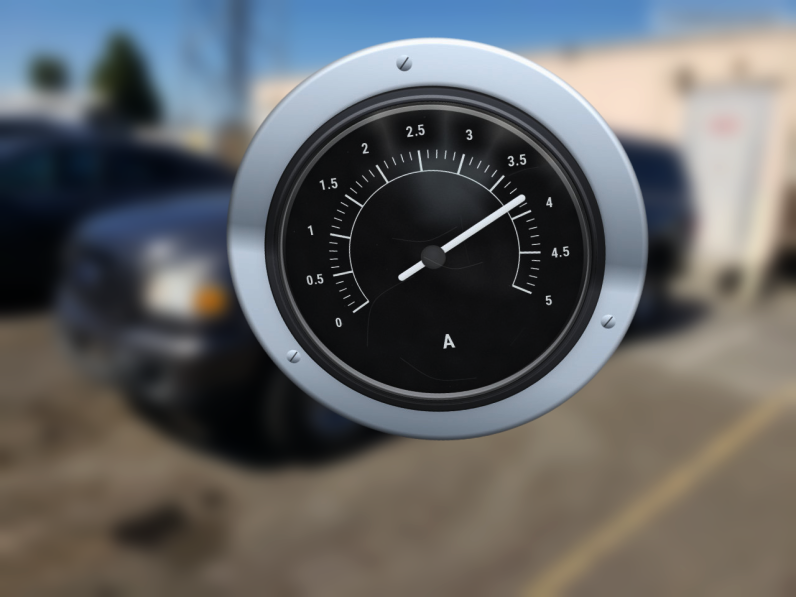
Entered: {"value": 3.8, "unit": "A"}
